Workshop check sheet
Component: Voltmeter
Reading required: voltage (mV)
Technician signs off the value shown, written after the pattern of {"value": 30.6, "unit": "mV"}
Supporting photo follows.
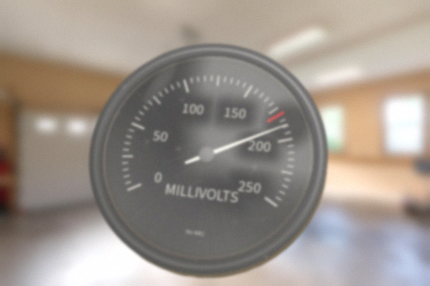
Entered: {"value": 190, "unit": "mV"}
